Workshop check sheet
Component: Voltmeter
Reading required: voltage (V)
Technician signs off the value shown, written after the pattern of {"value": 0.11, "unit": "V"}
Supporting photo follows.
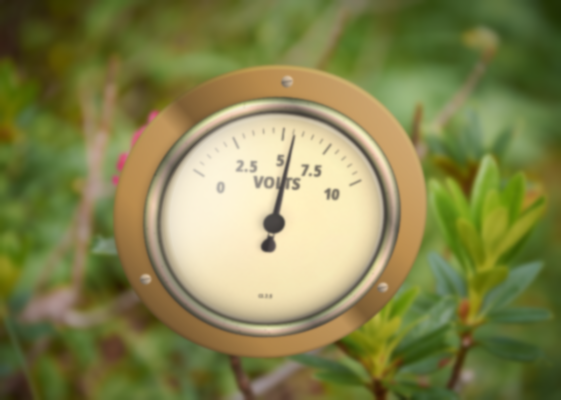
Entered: {"value": 5.5, "unit": "V"}
